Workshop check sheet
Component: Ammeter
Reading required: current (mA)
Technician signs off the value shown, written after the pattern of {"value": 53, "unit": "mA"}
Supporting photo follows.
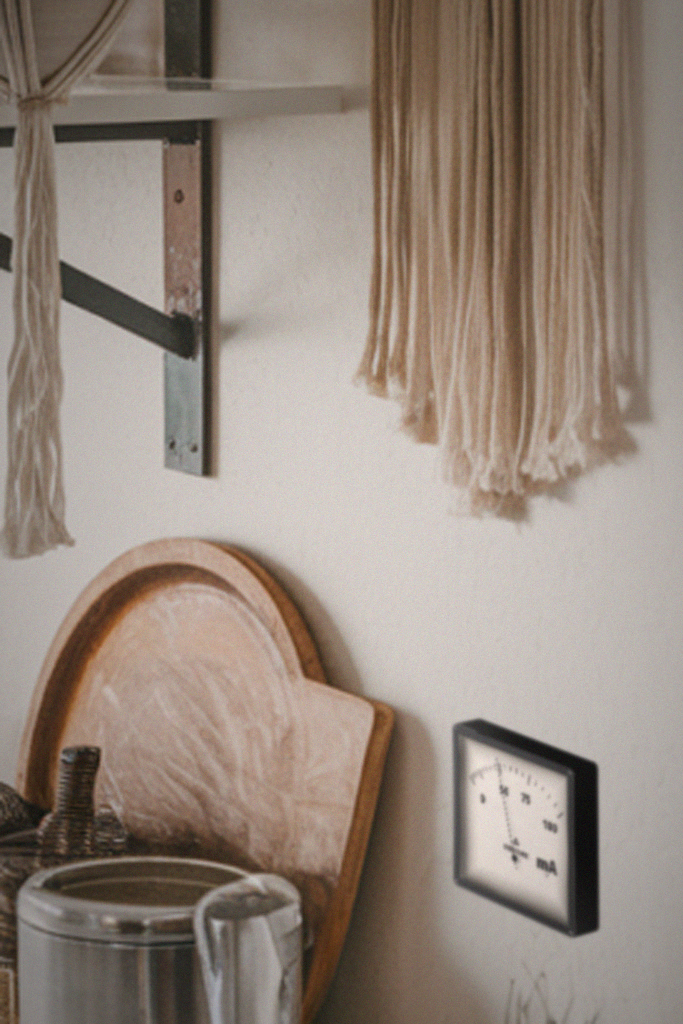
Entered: {"value": 50, "unit": "mA"}
